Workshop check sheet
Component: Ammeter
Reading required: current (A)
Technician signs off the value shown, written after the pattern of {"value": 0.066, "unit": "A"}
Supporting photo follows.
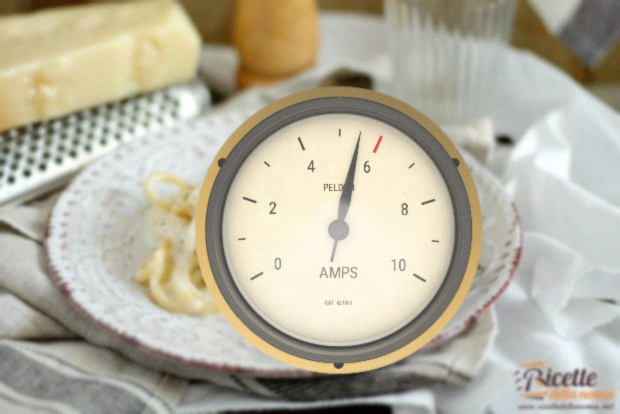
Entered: {"value": 5.5, "unit": "A"}
